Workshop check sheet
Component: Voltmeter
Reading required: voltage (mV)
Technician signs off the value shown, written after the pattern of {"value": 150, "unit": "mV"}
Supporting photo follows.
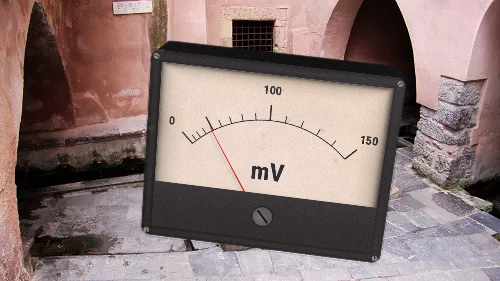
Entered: {"value": 50, "unit": "mV"}
